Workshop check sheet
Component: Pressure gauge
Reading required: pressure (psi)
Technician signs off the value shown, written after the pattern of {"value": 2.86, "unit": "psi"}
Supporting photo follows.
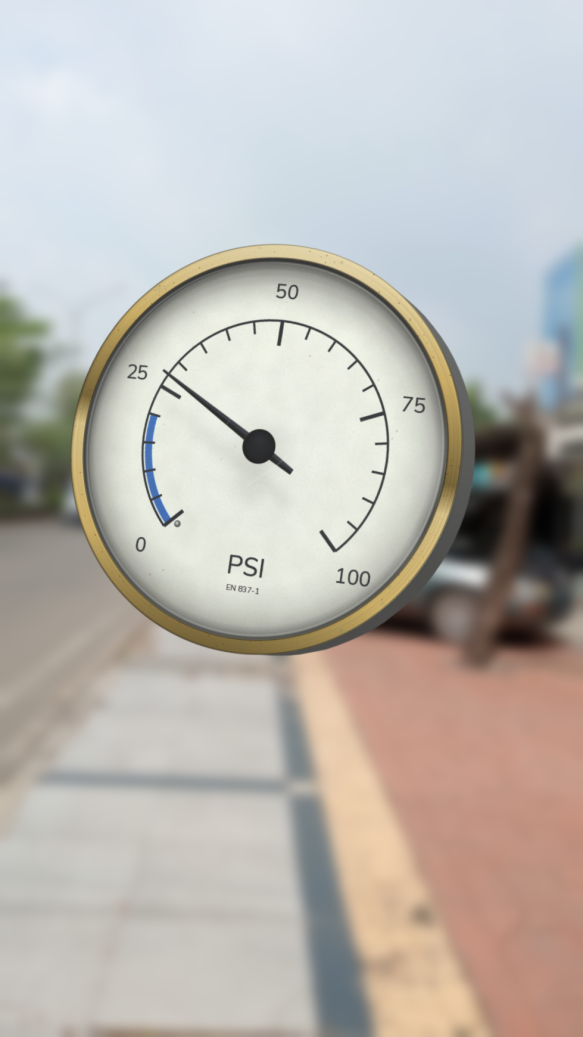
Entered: {"value": 27.5, "unit": "psi"}
